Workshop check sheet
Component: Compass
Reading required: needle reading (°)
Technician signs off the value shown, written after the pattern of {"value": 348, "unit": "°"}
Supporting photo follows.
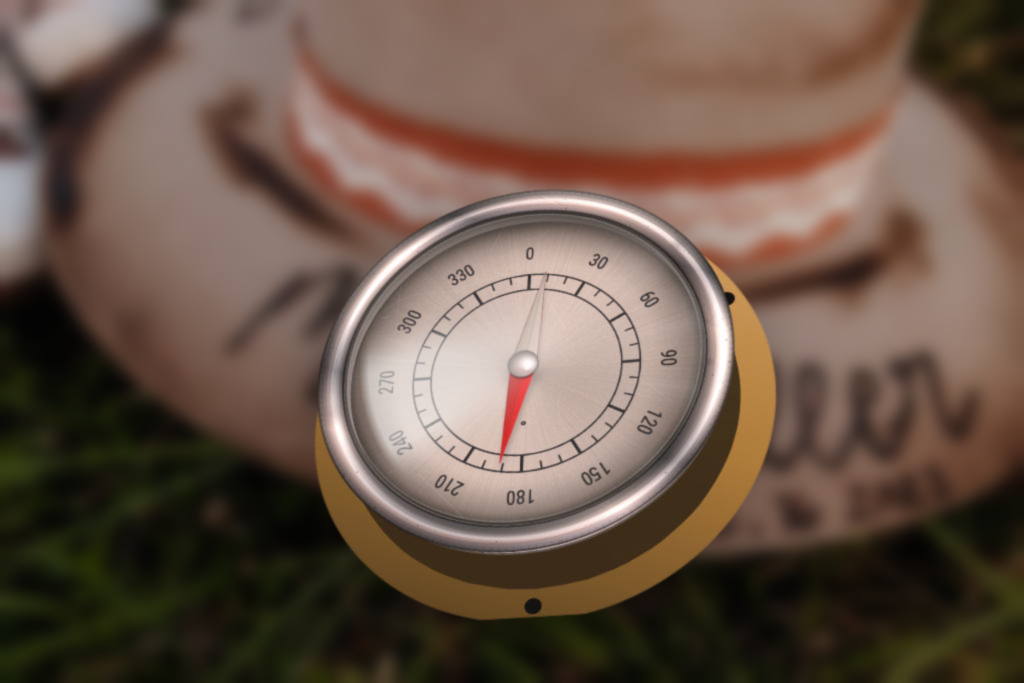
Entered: {"value": 190, "unit": "°"}
